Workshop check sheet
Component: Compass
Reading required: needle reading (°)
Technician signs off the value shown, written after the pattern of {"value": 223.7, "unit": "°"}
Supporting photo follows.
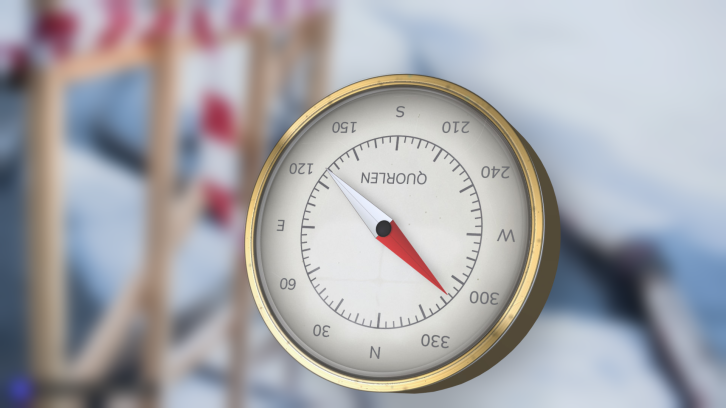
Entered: {"value": 310, "unit": "°"}
